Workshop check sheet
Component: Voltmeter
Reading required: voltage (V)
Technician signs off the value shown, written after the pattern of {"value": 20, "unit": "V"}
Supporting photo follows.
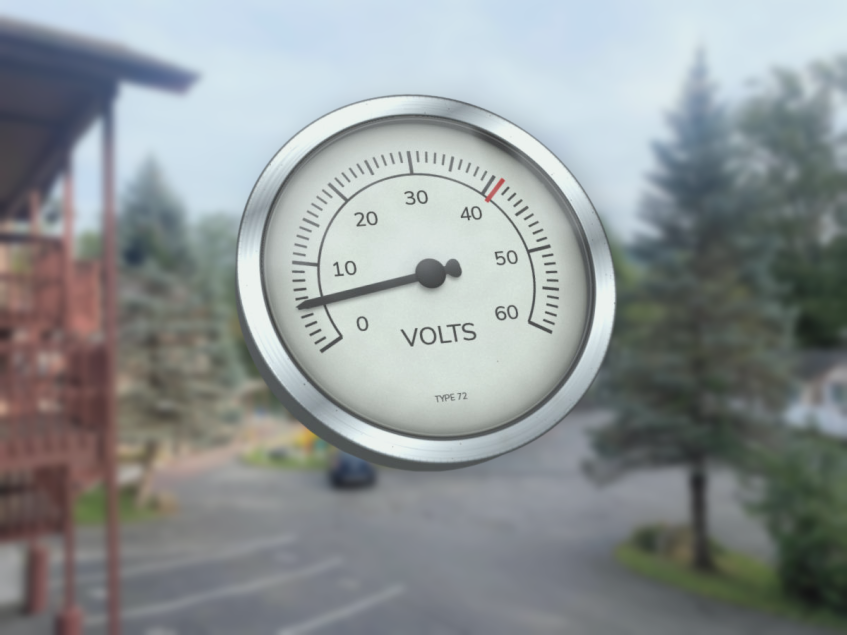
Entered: {"value": 5, "unit": "V"}
